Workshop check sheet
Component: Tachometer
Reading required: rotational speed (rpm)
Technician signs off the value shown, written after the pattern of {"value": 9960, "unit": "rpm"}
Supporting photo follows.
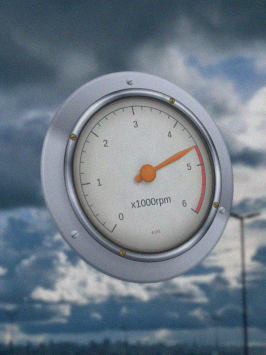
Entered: {"value": 4600, "unit": "rpm"}
